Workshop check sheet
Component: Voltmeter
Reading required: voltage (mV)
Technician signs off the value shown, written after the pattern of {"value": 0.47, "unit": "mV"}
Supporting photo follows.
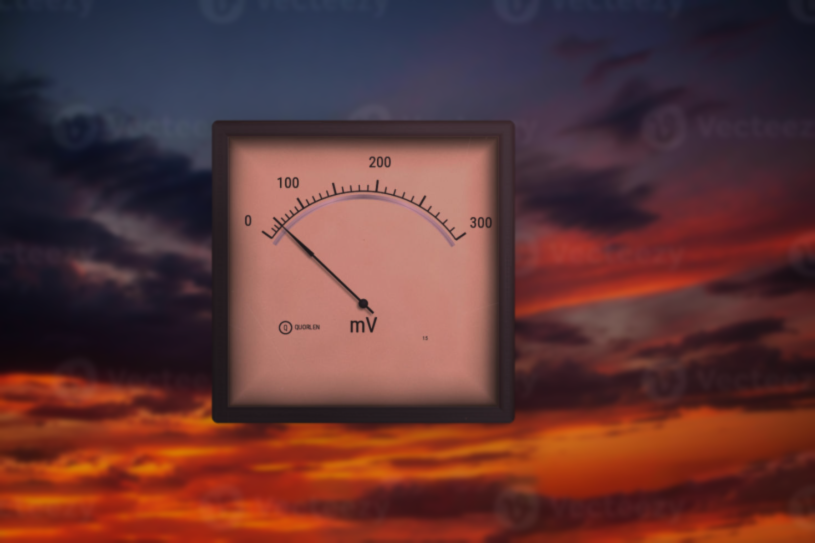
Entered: {"value": 50, "unit": "mV"}
